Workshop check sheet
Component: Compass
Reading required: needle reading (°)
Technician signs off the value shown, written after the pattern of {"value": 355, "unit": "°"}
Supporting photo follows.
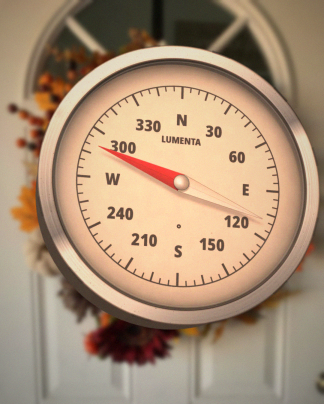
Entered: {"value": 290, "unit": "°"}
